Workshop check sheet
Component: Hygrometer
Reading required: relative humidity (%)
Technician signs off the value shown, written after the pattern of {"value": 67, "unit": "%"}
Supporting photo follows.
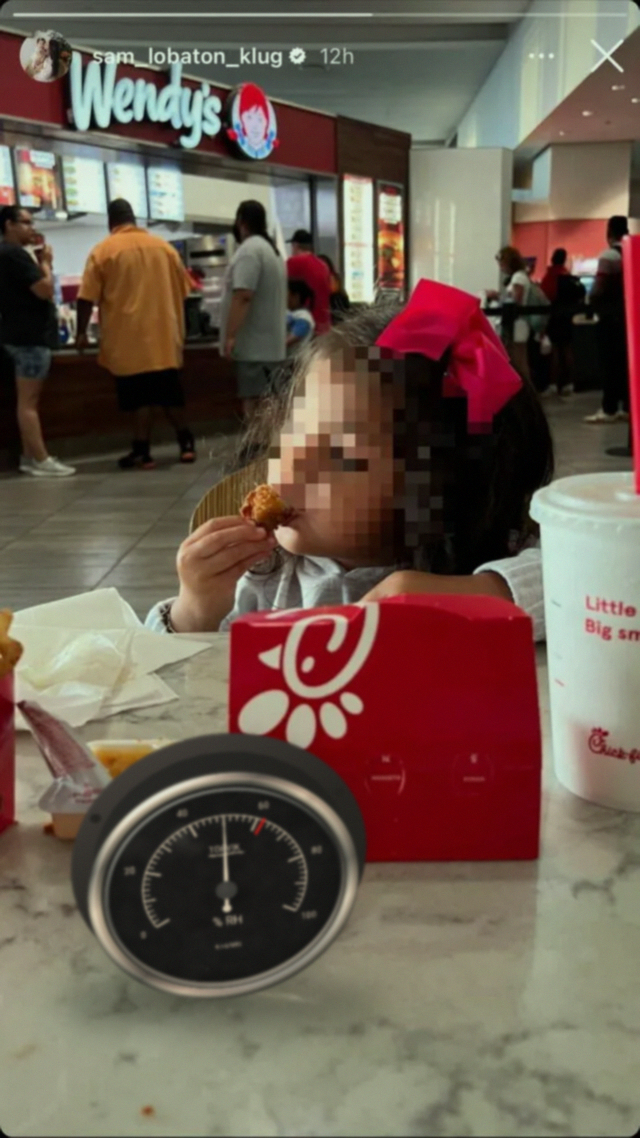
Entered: {"value": 50, "unit": "%"}
